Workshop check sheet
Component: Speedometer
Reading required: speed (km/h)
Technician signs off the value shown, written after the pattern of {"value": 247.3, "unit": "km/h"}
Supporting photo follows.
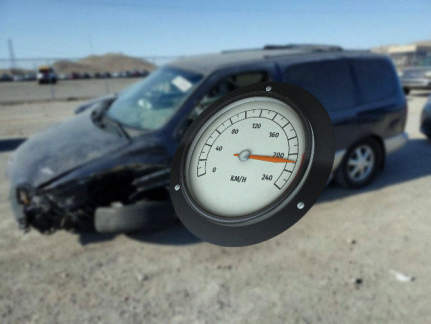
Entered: {"value": 210, "unit": "km/h"}
